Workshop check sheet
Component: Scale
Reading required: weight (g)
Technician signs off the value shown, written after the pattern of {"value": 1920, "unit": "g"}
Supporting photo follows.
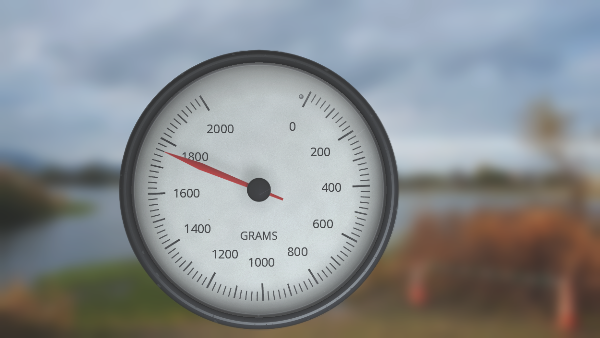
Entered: {"value": 1760, "unit": "g"}
